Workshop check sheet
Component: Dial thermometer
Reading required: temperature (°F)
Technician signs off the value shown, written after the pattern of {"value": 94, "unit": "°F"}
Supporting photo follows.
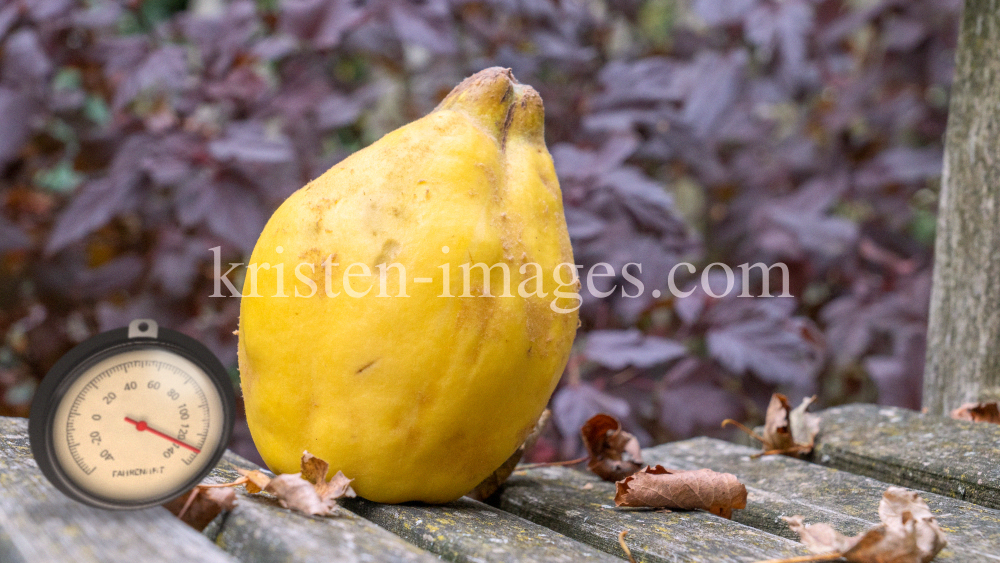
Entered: {"value": 130, "unit": "°F"}
